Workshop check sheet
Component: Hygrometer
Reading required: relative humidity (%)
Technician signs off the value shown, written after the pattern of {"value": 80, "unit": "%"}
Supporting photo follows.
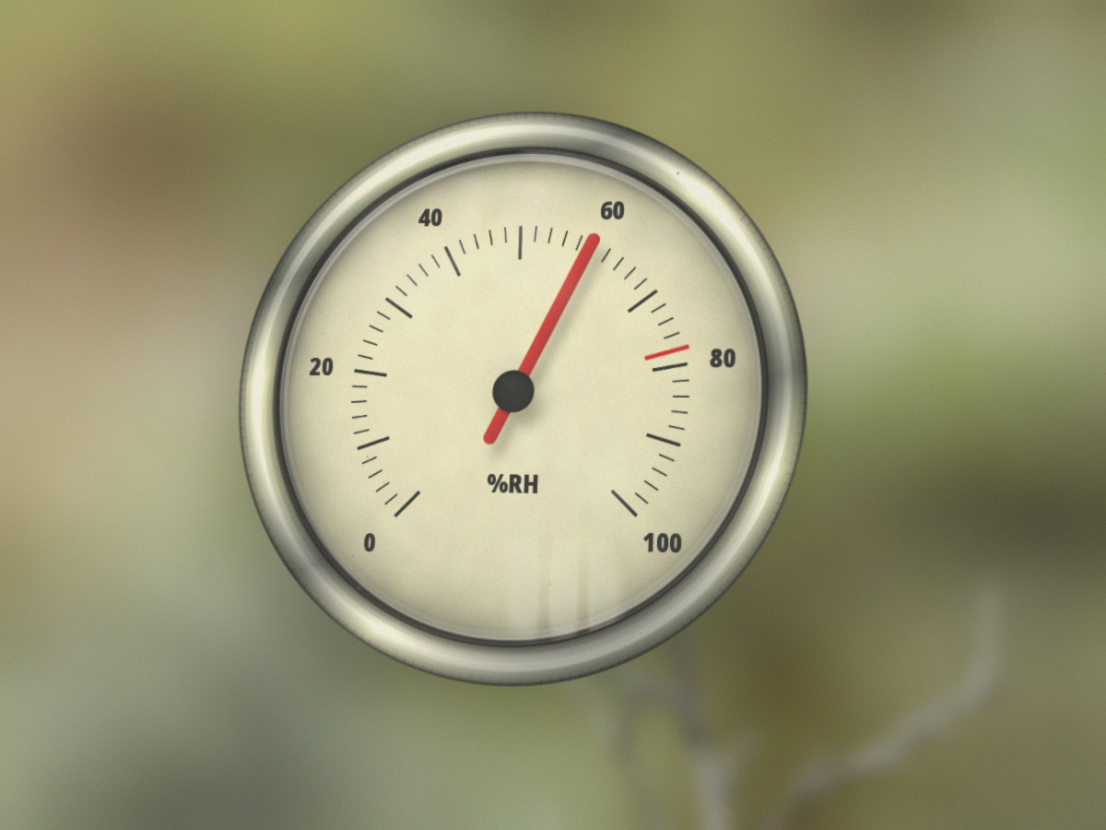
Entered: {"value": 60, "unit": "%"}
